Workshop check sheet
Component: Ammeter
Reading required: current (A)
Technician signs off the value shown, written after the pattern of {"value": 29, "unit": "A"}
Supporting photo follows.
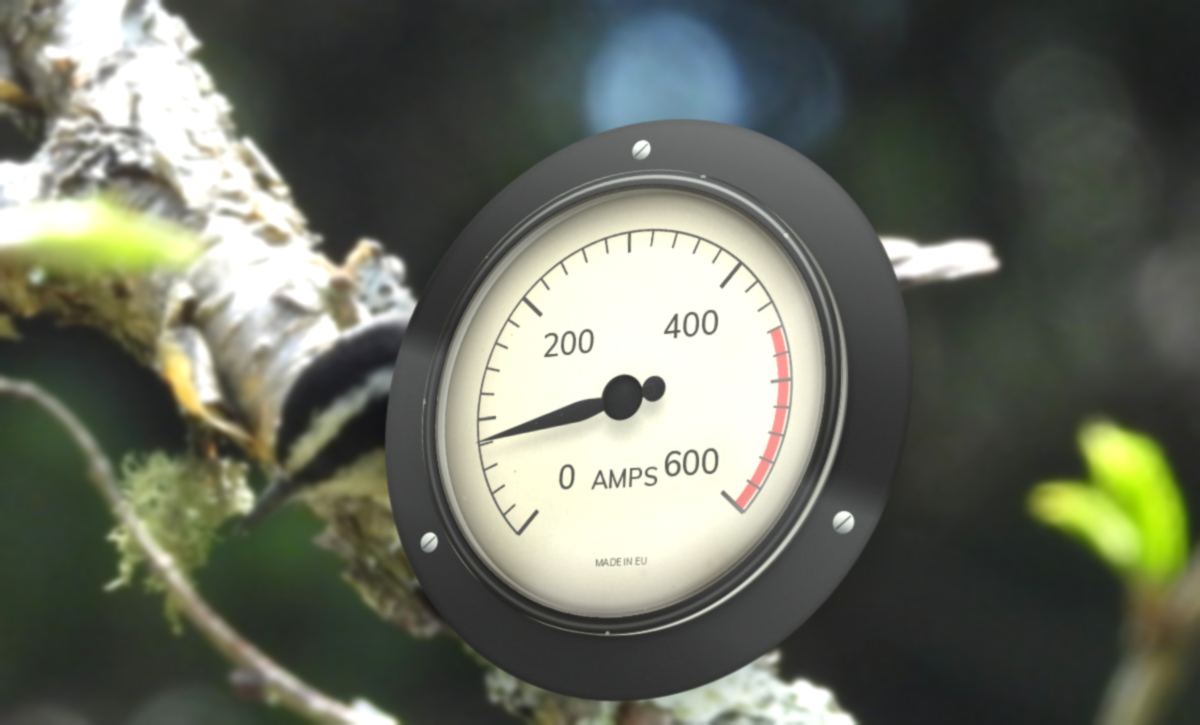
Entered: {"value": 80, "unit": "A"}
